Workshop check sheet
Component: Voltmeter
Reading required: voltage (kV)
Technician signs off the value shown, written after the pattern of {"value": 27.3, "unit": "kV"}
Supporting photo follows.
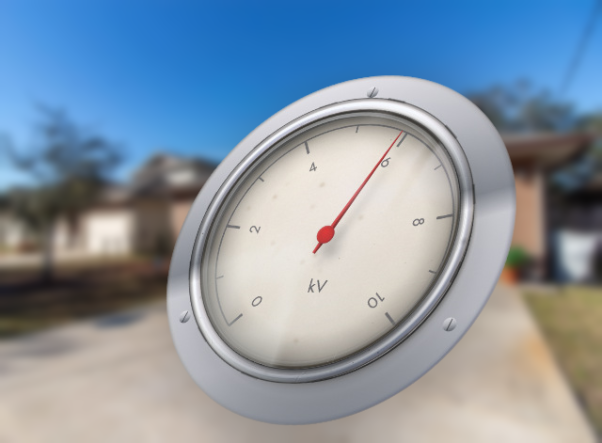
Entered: {"value": 6, "unit": "kV"}
